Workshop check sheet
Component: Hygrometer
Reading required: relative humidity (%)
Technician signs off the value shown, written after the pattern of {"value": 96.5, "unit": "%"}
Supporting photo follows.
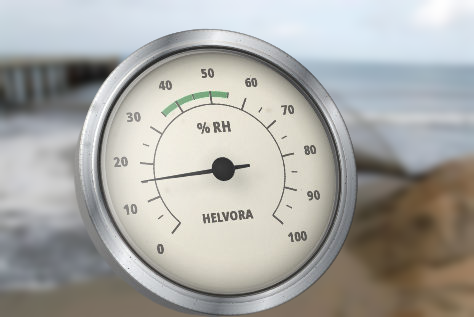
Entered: {"value": 15, "unit": "%"}
